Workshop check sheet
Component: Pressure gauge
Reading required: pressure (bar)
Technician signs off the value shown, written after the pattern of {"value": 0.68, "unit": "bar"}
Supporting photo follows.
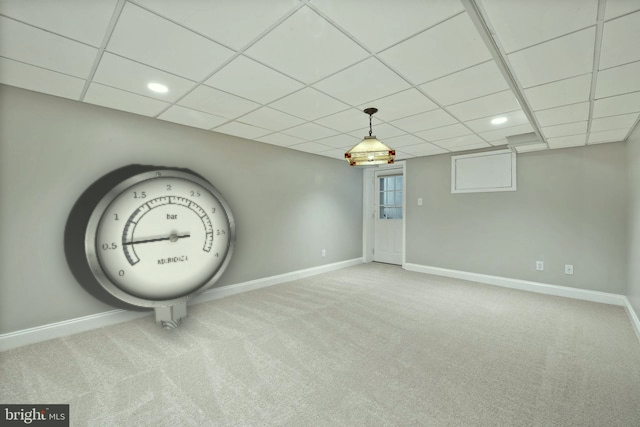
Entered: {"value": 0.5, "unit": "bar"}
